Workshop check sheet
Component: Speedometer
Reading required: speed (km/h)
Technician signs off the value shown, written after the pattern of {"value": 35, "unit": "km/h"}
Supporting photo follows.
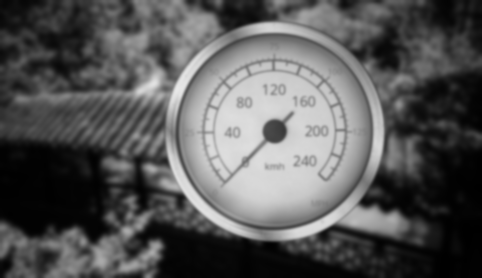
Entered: {"value": 0, "unit": "km/h"}
